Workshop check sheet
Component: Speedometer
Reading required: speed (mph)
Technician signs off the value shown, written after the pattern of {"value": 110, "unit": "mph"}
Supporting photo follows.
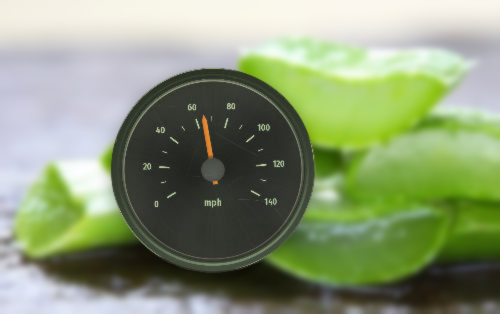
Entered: {"value": 65, "unit": "mph"}
